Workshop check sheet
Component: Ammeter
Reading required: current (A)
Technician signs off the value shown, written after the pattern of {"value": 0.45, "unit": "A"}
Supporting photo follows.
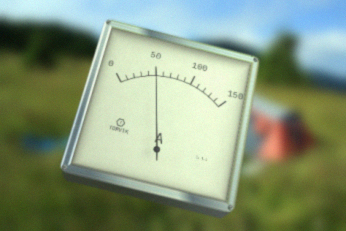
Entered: {"value": 50, "unit": "A"}
